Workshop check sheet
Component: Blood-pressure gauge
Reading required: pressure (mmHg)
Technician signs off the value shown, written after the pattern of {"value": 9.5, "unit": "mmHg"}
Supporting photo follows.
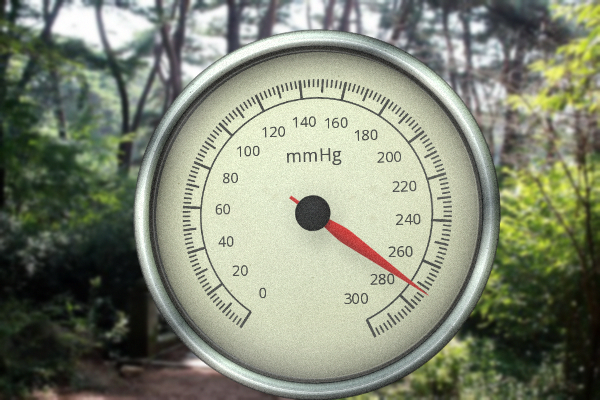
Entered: {"value": 272, "unit": "mmHg"}
